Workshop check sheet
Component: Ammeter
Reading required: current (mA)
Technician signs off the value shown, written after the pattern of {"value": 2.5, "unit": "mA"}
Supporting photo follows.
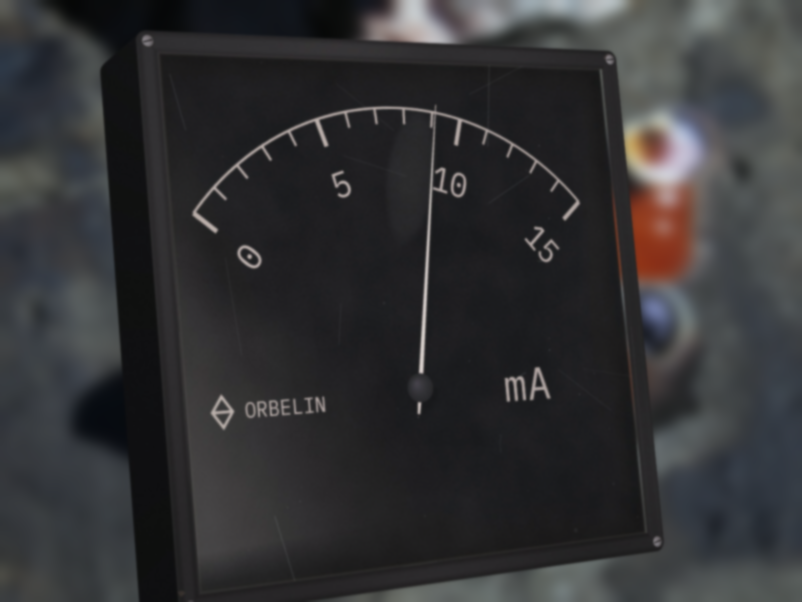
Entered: {"value": 9, "unit": "mA"}
